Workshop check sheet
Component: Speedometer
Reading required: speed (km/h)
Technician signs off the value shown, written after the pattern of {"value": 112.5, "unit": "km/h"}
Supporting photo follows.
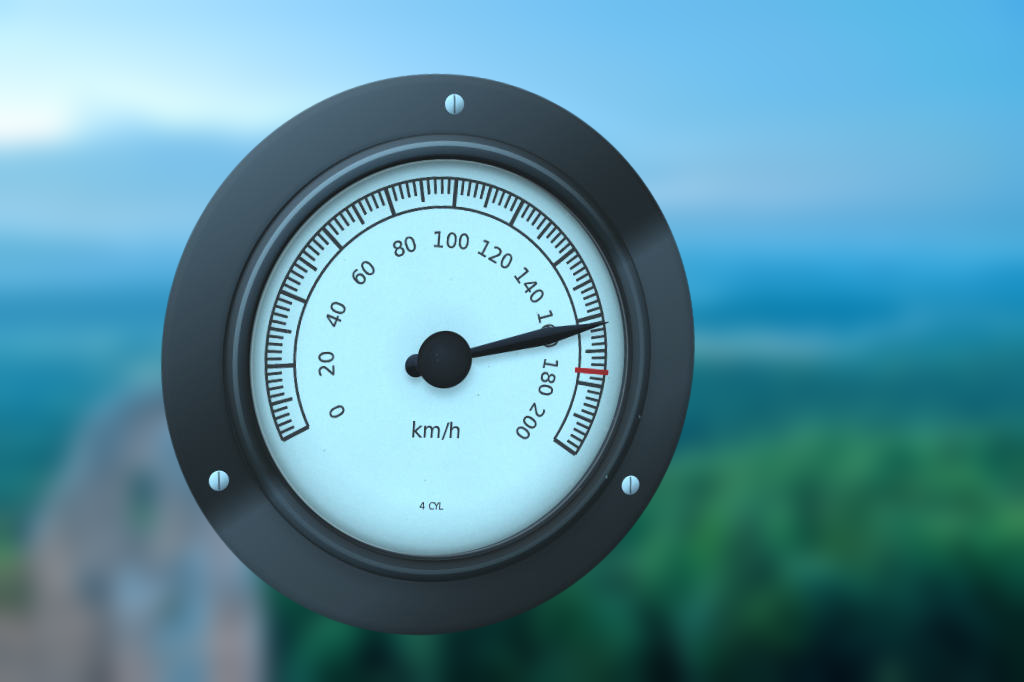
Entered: {"value": 162, "unit": "km/h"}
